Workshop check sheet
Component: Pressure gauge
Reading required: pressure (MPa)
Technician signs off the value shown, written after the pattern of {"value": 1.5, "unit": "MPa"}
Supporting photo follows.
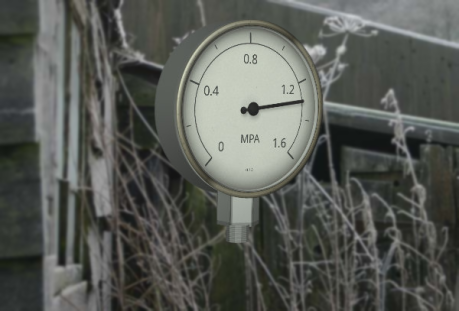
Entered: {"value": 1.3, "unit": "MPa"}
